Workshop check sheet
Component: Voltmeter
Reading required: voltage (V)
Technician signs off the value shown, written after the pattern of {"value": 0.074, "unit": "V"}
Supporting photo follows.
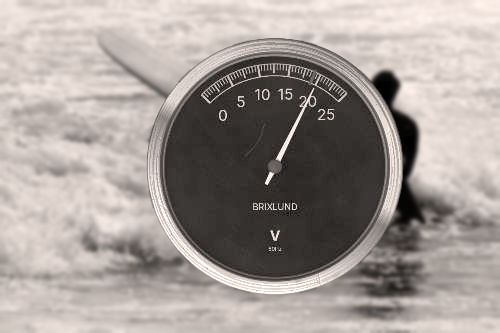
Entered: {"value": 20, "unit": "V"}
